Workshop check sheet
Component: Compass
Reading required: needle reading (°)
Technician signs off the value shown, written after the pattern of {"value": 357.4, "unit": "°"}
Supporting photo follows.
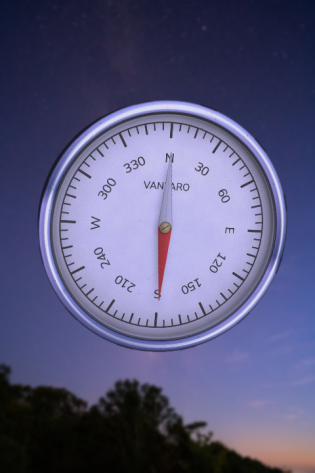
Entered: {"value": 180, "unit": "°"}
